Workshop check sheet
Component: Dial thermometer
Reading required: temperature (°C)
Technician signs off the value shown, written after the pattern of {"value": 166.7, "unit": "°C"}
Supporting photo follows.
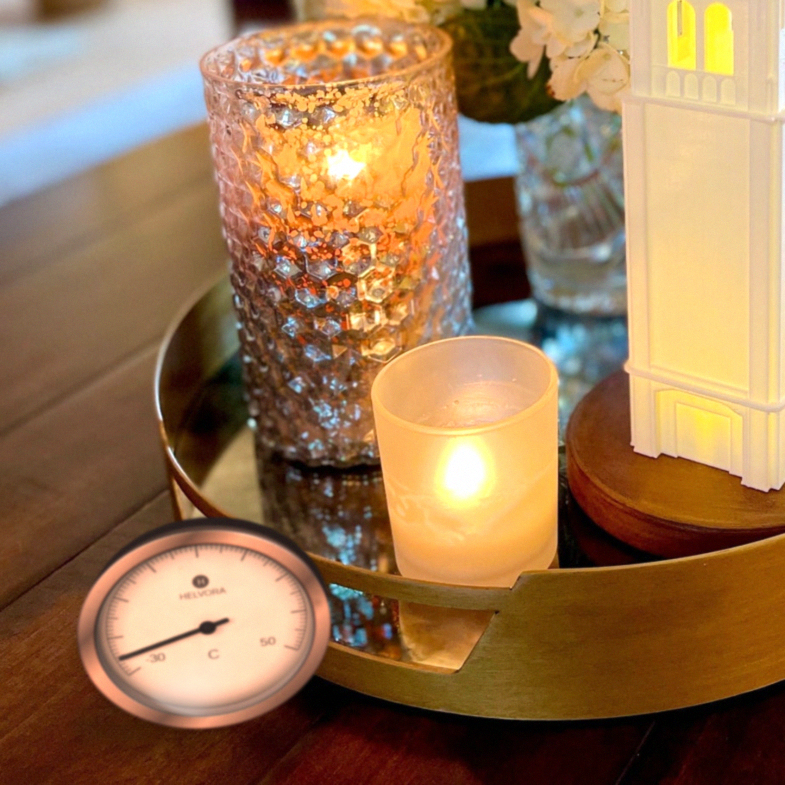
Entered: {"value": -25, "unit": "°C"}
